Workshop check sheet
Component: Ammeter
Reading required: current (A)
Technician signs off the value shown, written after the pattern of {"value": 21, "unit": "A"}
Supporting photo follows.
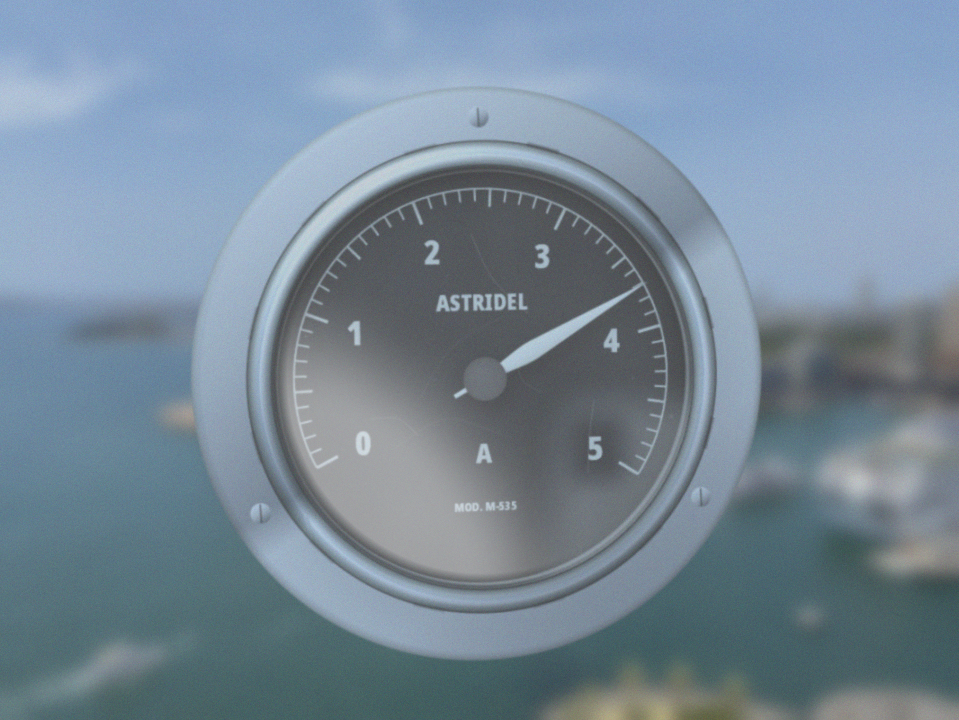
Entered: {"value": 3.7, "unit": "A"}
